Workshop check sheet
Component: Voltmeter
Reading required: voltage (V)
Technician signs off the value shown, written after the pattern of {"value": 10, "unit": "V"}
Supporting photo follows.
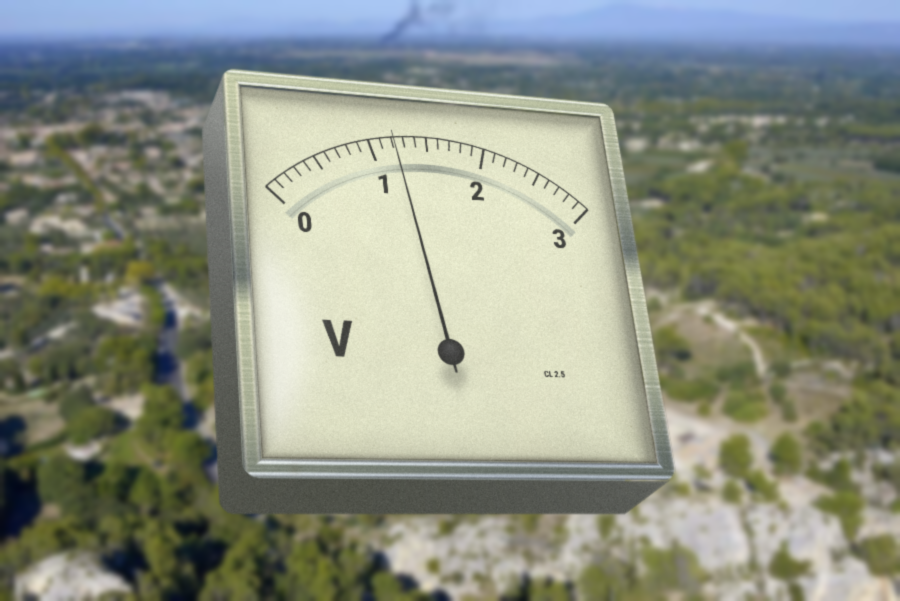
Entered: {"value": 1.2, "unit": "V"}
